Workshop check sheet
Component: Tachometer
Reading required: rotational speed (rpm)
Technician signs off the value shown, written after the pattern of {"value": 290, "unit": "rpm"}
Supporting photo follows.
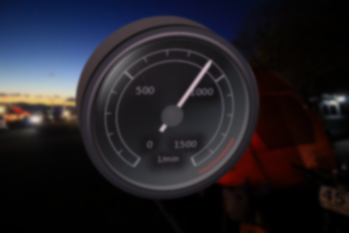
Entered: {"value": 900, "unit": "rpm"}
